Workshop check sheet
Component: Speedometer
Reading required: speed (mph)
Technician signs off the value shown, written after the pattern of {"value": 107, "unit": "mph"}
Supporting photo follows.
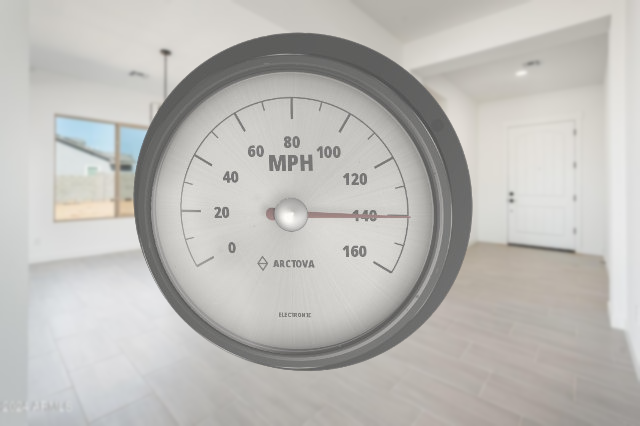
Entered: {"value": 140, "unit": "mph"}
